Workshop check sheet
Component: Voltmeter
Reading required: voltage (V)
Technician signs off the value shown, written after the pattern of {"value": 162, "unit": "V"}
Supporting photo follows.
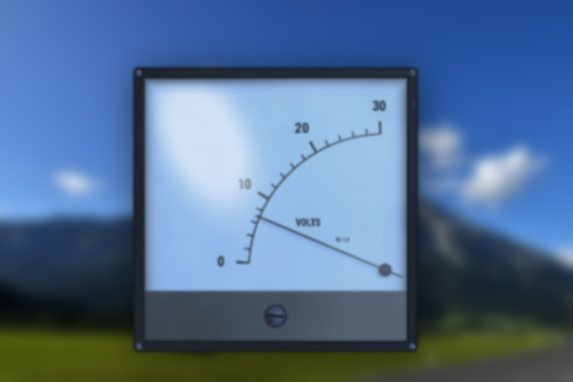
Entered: {"value": 7, "unit": "V"}
